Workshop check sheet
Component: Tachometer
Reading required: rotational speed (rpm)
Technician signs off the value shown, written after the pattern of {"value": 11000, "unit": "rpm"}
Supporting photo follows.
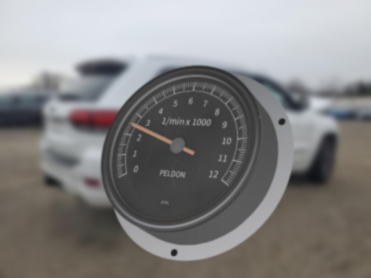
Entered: {"value": 2500, "unit": "rpm"}
